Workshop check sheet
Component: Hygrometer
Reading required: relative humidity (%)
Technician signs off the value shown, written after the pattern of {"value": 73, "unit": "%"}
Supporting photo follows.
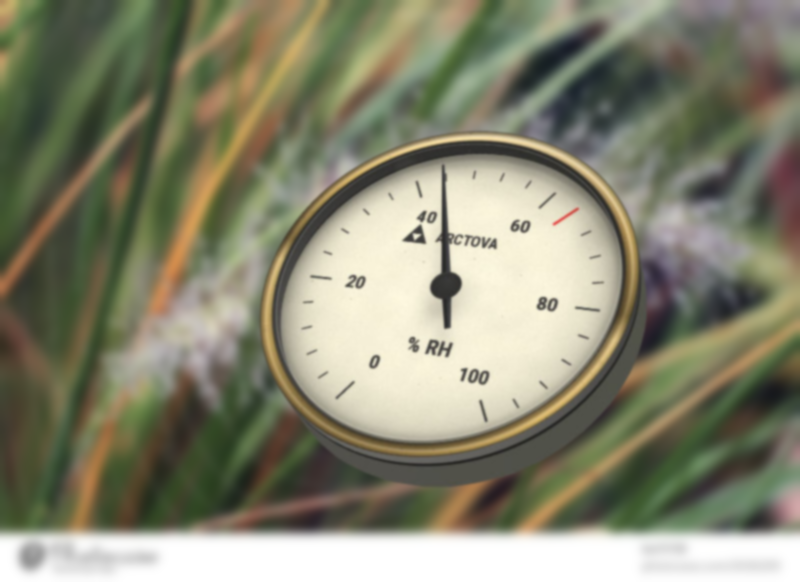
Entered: {"value": 44, "unit": "%"}
